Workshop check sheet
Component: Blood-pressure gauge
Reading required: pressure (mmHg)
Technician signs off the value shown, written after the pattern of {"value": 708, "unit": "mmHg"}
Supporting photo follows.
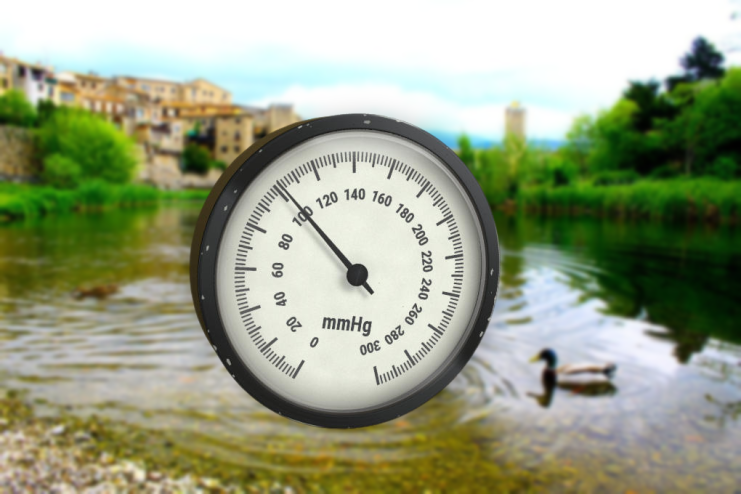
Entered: {"value": 102, "unit": "mmHg"}
